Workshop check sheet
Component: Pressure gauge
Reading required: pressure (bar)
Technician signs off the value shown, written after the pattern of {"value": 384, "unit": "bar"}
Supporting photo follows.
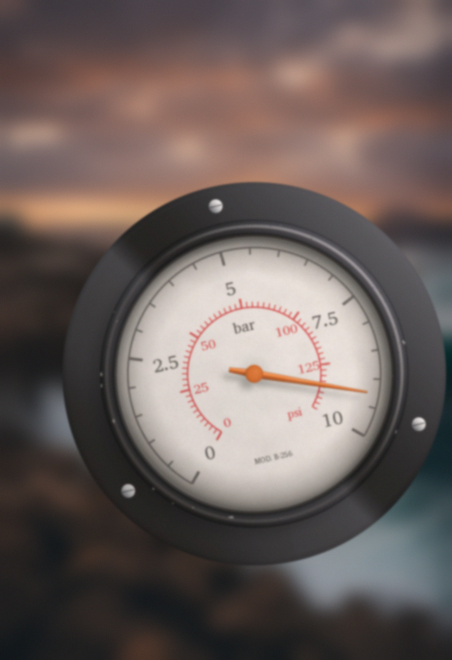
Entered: {"value": 9.25, "unit": "bar"}
